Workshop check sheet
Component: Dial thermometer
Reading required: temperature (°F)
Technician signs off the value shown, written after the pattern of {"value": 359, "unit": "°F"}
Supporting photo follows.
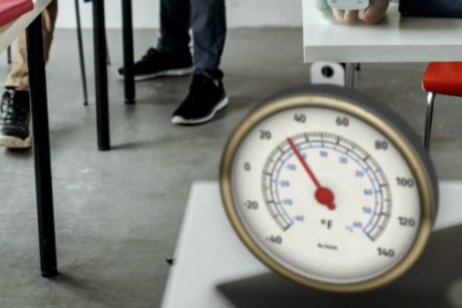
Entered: {"value": 30, "unit": "°F"}
